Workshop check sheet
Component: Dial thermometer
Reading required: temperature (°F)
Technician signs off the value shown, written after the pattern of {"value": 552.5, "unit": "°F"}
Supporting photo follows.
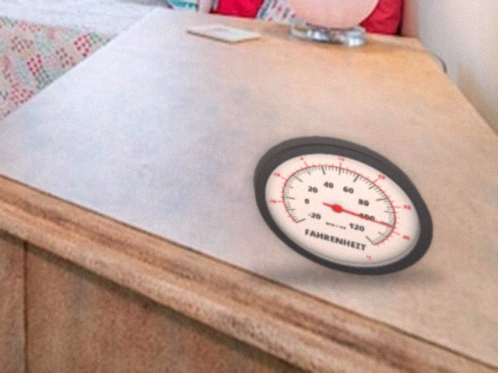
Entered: {"value": 100, "unit": "°F"}
